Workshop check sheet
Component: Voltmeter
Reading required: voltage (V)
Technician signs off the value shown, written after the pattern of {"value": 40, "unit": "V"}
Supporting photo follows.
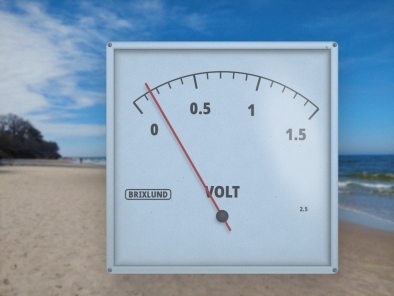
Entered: {"value": 0.15, "unit": "V"}
